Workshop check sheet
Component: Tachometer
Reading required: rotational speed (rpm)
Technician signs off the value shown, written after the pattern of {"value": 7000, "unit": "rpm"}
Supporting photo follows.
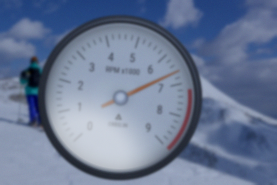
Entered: {"value": 6600, "unit": "rpm"}
